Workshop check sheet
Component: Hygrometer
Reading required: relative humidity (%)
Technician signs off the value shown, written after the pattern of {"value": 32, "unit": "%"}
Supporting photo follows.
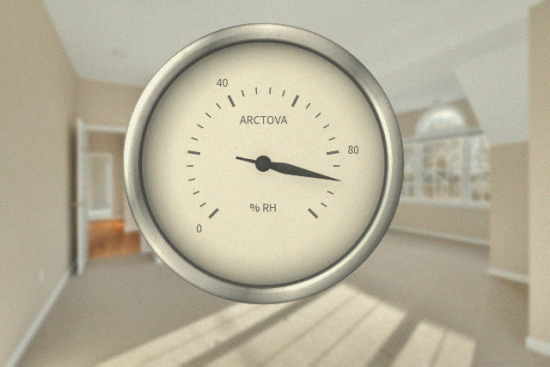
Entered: {"value": 88, "unit": "%"}
